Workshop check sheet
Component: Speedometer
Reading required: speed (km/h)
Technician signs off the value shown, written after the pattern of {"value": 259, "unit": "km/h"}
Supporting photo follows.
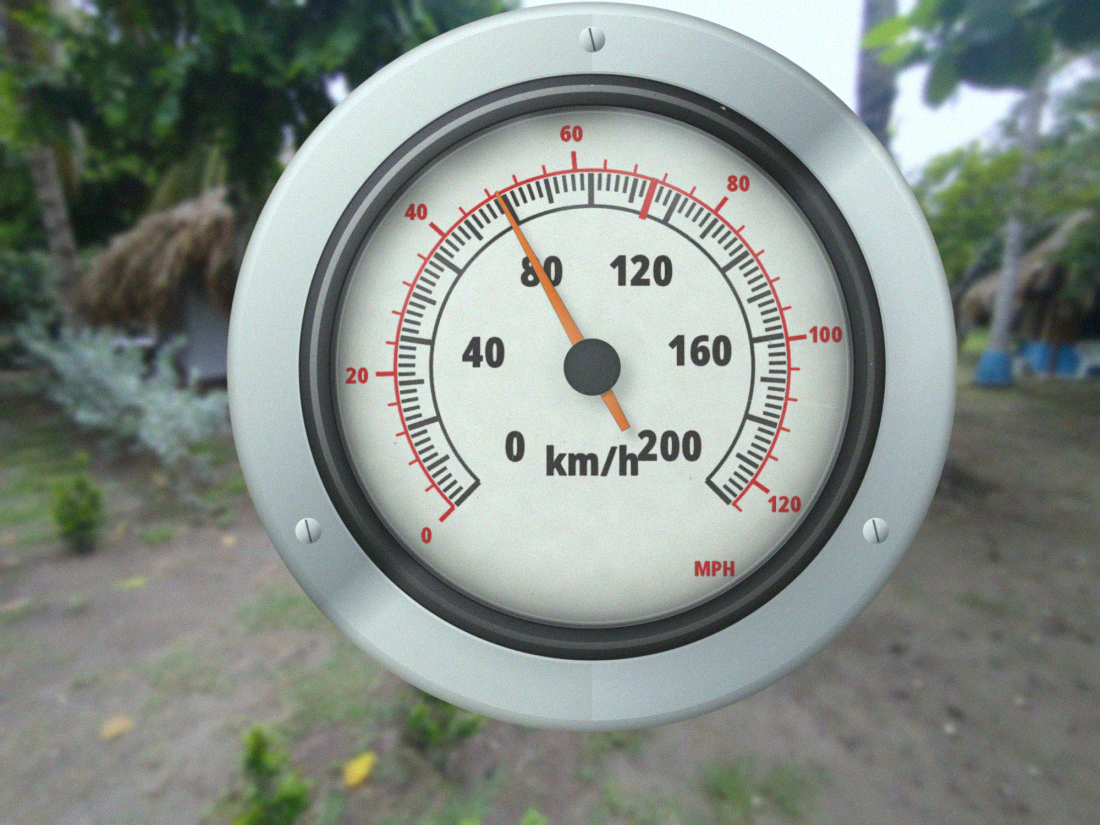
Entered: {"value": 79, "unit": "km/h"}
